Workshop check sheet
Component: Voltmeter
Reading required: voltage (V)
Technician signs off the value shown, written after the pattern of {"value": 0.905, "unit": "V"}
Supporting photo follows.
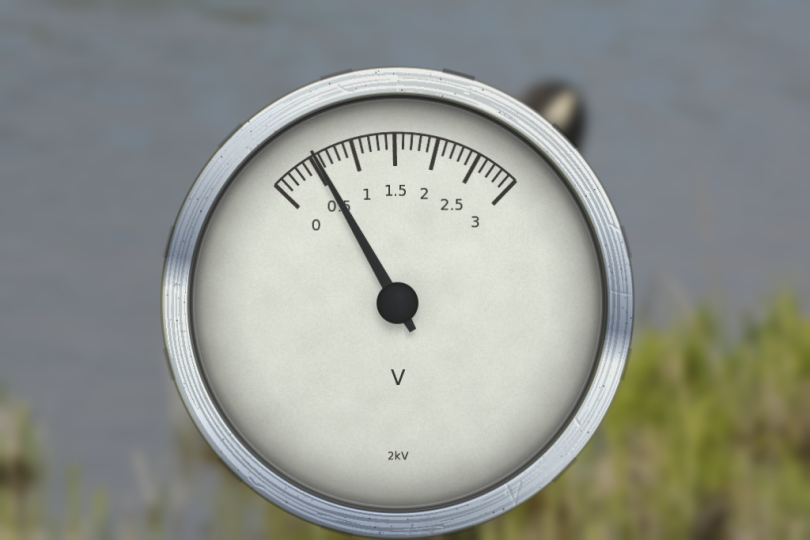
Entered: {"value": 0.55, "unit": "V"}
